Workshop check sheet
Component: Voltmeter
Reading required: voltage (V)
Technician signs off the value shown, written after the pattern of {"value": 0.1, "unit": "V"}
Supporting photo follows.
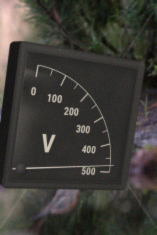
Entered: {"value": 475, "unit": "V"}
